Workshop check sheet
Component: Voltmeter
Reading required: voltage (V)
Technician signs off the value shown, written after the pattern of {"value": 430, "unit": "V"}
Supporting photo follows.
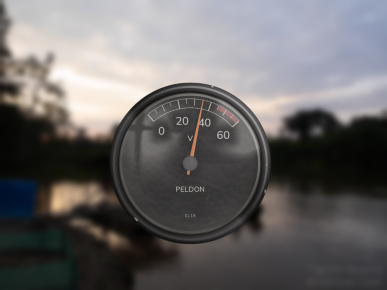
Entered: {"value": 35, "unit": "V"}
